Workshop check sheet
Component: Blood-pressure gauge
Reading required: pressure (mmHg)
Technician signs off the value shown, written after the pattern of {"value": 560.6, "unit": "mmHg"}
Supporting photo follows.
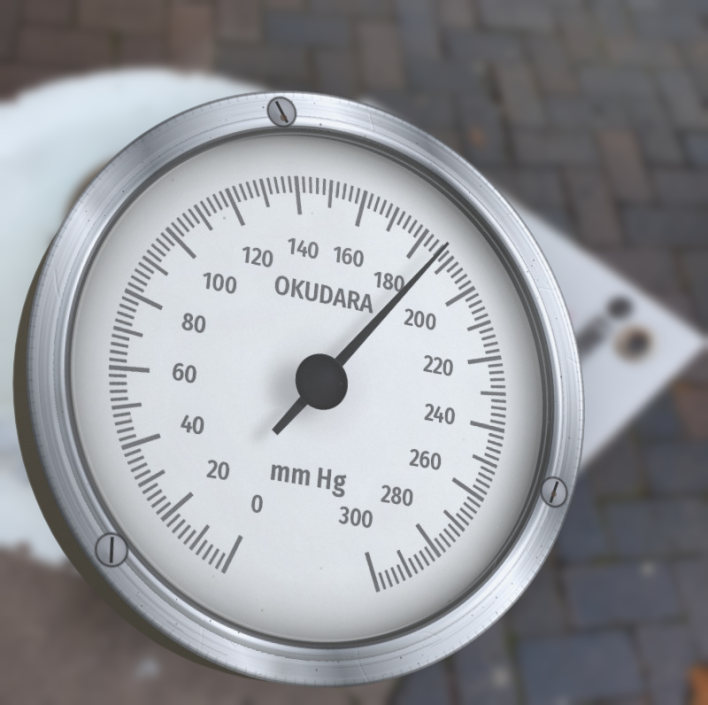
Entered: {"value": 186, "unit": "mmHg"}
